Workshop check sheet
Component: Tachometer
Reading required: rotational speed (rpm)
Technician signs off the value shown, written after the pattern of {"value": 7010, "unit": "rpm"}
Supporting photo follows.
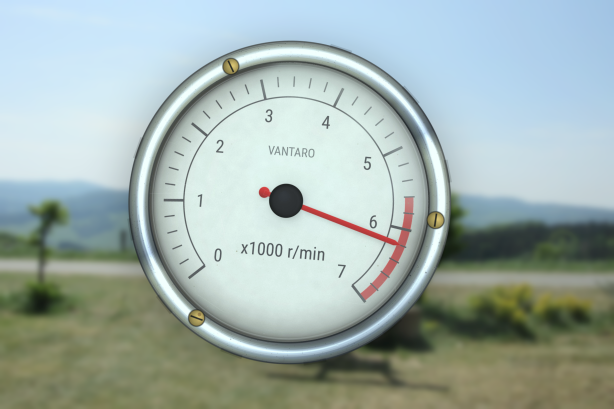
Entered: {"value": 6200, "unit": "rpm"}
